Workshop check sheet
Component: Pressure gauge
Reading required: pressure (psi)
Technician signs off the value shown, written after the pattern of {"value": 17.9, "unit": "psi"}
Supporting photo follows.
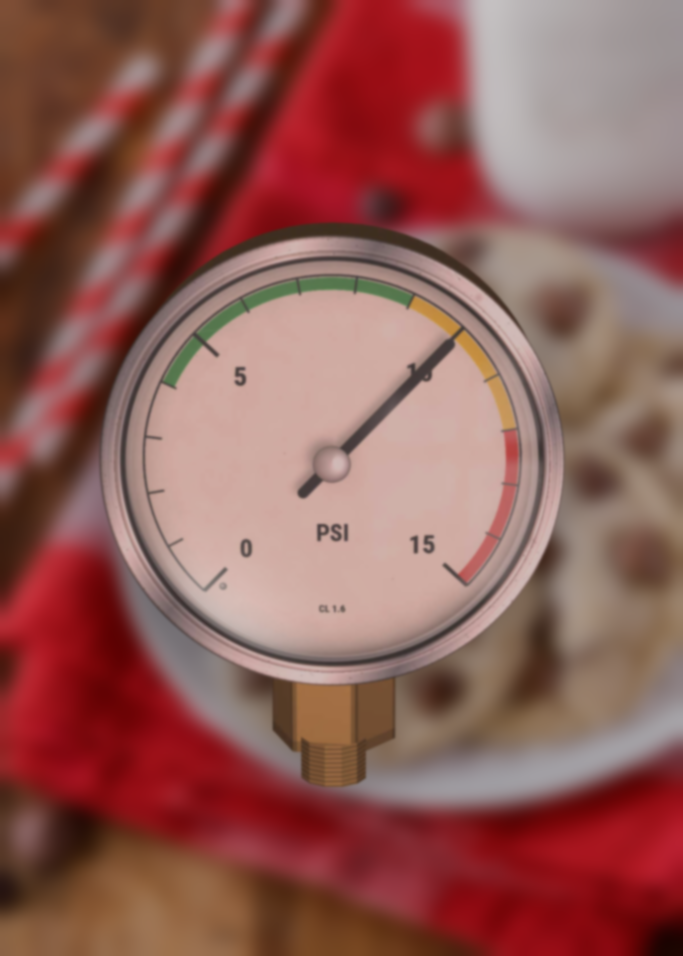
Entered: {"value": 10, "unit": "psi"}
